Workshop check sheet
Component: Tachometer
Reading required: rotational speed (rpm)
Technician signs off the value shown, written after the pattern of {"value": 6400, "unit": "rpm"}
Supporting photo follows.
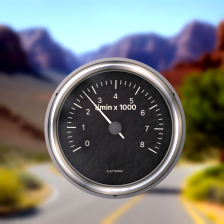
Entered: {"value": 2600, "unit": "rpm"}
